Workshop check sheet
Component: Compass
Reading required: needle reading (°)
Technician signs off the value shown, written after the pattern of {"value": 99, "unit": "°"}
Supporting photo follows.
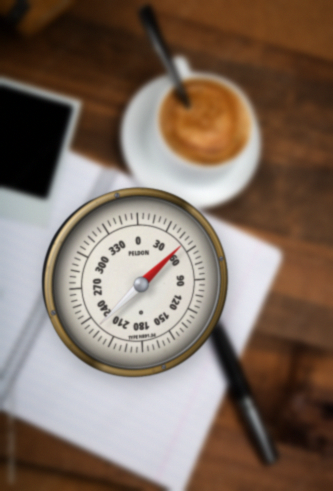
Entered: {"value": 50, "unit": "°"}
